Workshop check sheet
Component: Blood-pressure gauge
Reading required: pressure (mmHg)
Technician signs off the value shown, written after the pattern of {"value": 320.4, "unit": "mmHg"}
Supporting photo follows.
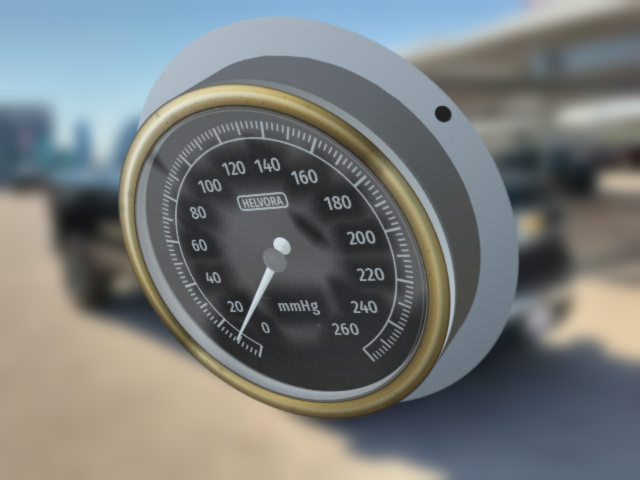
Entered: {"value": 10, "unit": "mmHg"}
